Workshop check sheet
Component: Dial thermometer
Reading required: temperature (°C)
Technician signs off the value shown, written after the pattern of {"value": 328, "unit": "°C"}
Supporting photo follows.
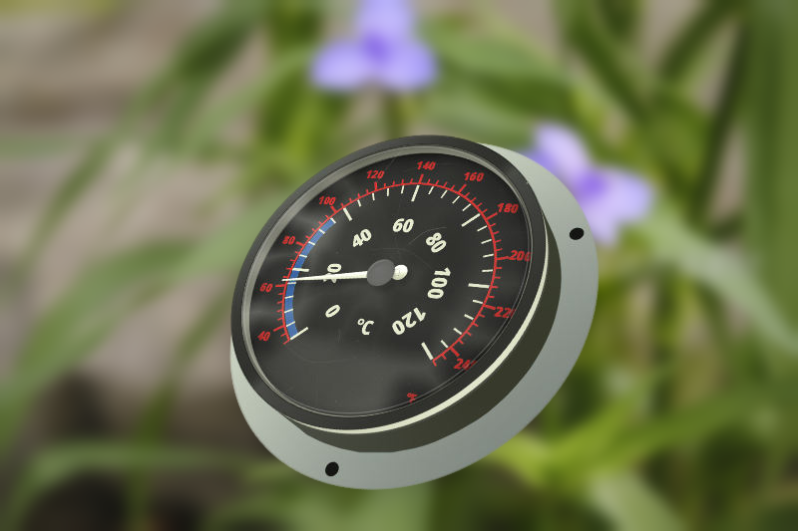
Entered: {"value": 16, "unit": "°C"}
